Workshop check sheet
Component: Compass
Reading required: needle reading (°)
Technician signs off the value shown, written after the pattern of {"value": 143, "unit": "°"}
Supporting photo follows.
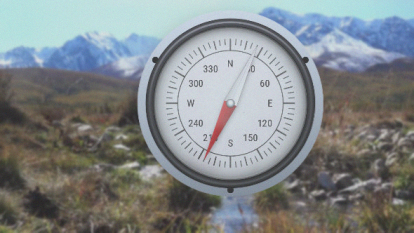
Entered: {"value": 205, "unit": "°"}
